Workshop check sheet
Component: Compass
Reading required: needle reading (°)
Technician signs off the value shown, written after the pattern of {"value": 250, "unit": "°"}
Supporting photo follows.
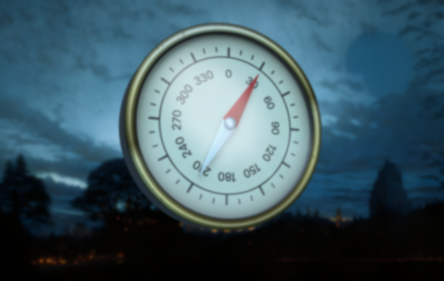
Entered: {"value": 30, "unit": "°"}
